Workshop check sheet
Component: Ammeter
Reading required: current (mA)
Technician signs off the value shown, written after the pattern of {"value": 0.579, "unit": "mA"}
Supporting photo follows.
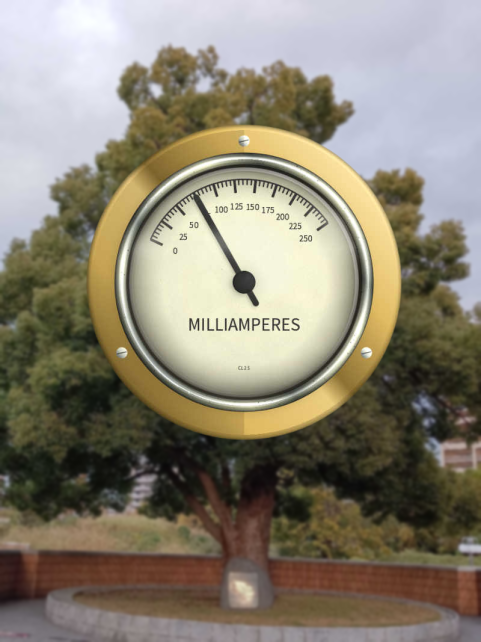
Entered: {"value": 75, "unit": "mA"}
